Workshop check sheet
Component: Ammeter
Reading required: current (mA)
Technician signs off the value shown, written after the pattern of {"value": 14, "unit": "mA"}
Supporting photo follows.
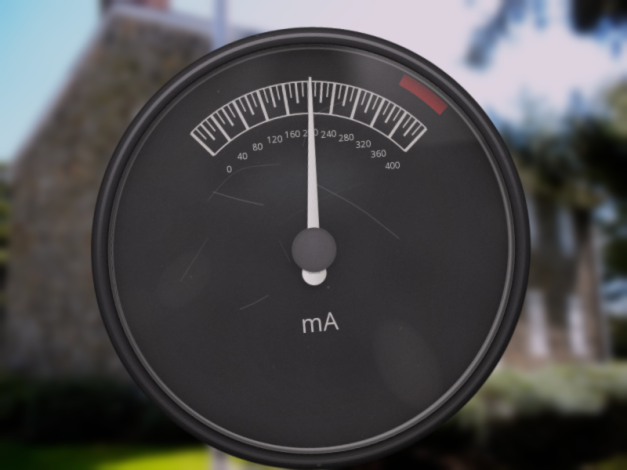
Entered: {"value": 200, "unit": "mA"}
